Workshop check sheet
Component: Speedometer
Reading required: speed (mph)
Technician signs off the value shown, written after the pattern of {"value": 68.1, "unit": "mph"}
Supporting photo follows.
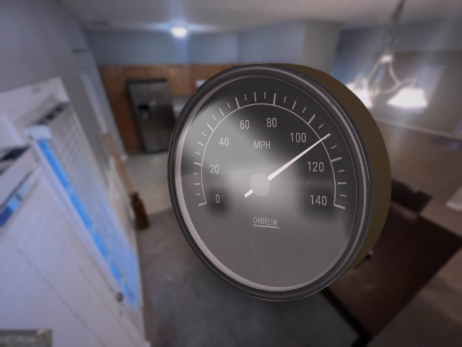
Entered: {"value": 110, "unit": "mph"}
